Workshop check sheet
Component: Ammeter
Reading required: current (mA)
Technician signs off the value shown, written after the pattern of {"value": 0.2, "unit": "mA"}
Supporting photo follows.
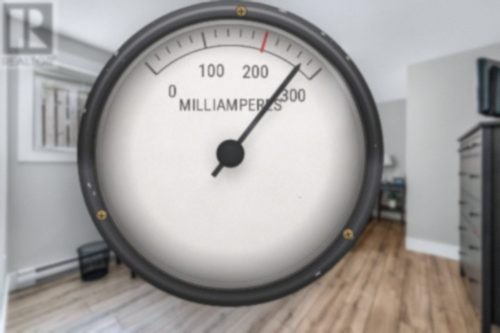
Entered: {"value": 270, "unit": "mA"}
